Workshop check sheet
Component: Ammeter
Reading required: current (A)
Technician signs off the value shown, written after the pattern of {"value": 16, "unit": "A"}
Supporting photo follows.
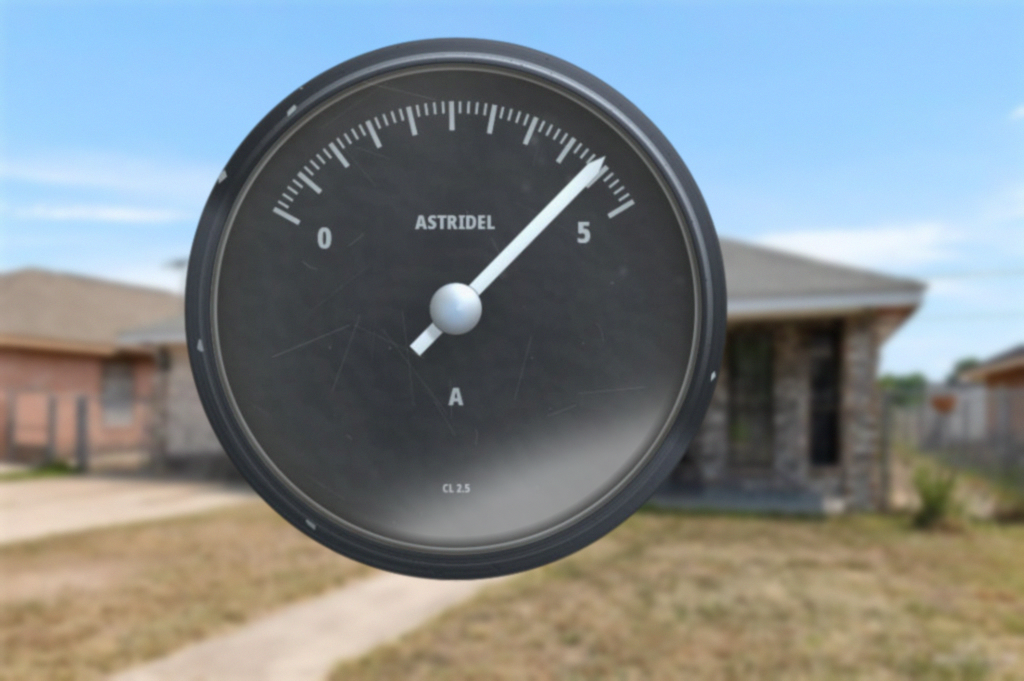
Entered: {"value": 4.4, "unit": "A"}
